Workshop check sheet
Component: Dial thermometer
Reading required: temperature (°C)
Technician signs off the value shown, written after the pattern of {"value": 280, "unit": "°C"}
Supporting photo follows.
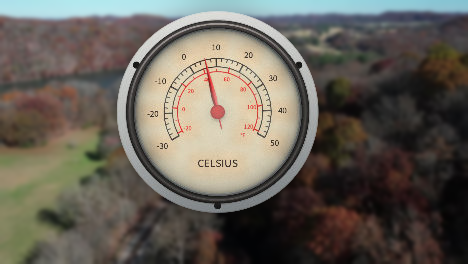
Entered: {"value": 6, "unit": "°C"}
